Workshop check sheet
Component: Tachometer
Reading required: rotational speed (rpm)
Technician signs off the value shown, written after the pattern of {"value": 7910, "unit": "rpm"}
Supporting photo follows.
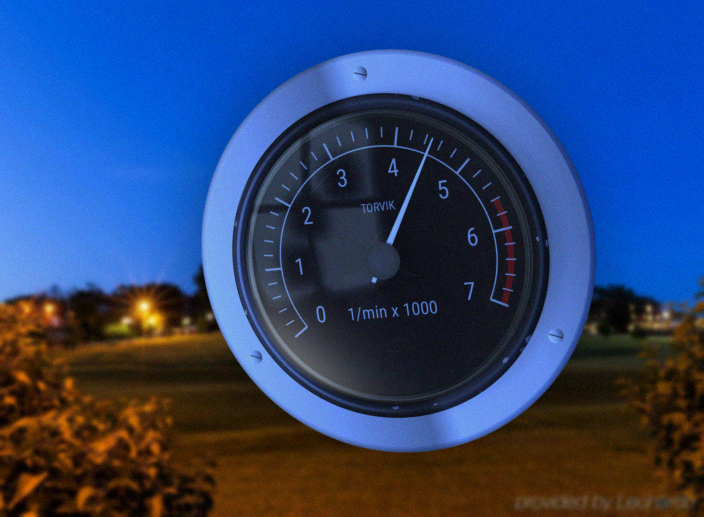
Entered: {"value": 4500, "unit": "rpm"}
